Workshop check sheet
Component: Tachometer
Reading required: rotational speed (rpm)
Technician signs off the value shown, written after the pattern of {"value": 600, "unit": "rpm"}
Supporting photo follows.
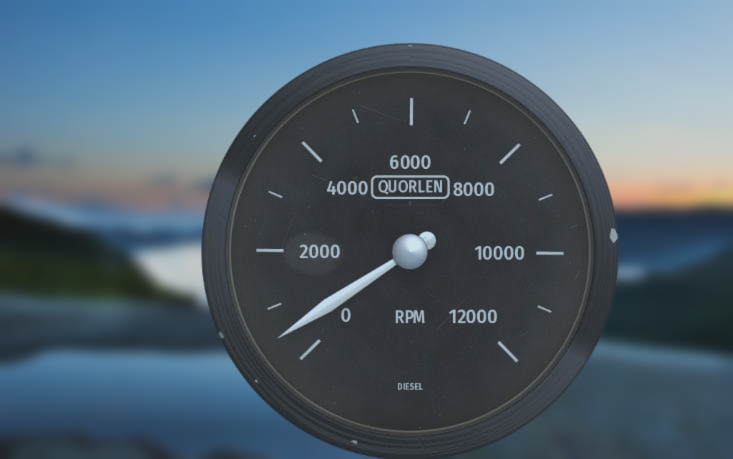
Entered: {"value": 500, "unit": "rpm"}
